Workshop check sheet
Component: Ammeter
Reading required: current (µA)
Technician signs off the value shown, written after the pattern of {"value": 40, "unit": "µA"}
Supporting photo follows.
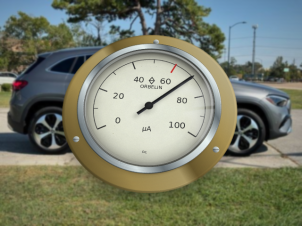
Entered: {"value": 70, "unit": "µA"}
